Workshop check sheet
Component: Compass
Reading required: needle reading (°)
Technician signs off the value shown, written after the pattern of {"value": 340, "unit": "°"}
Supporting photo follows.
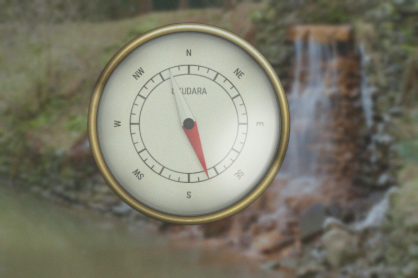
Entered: {"value": 160, "unit": "°"}
